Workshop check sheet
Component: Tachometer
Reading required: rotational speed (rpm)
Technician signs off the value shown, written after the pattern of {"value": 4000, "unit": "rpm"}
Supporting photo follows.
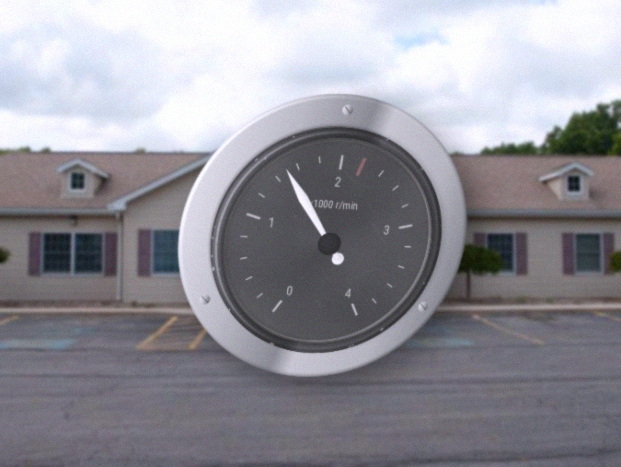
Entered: {"value": 1500, "unit": "rpm"}
